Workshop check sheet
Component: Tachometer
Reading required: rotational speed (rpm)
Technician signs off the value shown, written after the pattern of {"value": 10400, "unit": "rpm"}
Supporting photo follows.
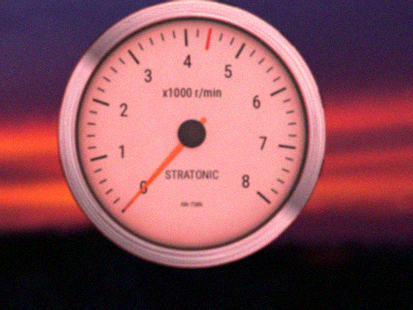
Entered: {"value": 0, "unit": "rpm"}
